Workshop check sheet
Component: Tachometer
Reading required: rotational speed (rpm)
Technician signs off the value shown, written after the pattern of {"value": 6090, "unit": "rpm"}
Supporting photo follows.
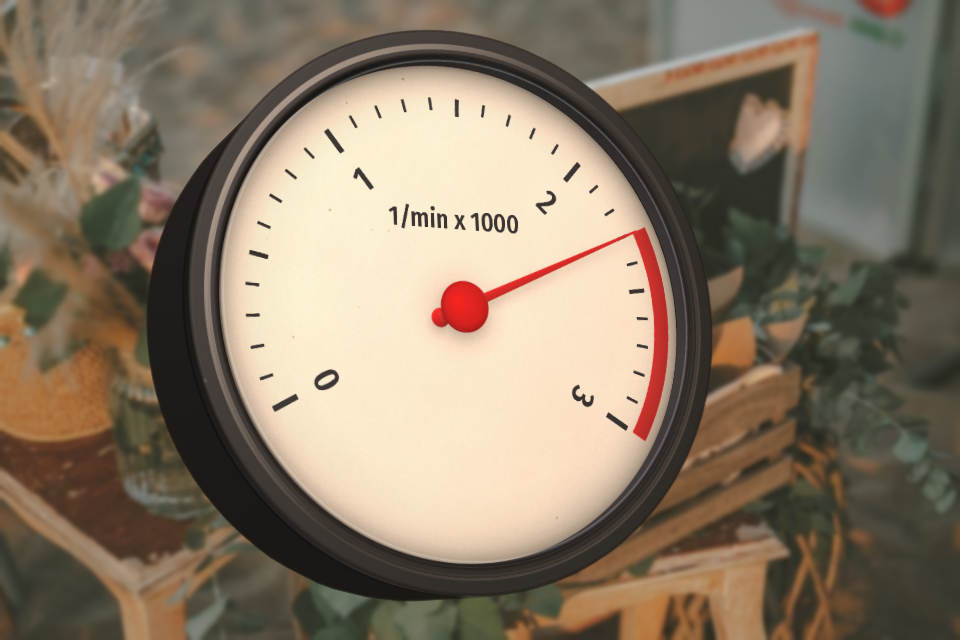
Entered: {"value": 2300, "unit": "rpm"}
